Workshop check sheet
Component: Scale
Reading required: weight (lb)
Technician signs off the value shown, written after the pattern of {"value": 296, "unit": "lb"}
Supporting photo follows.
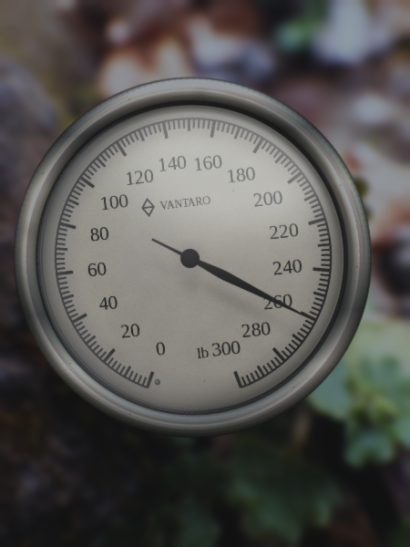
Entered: {"value": 260, "unit": "lb"}
